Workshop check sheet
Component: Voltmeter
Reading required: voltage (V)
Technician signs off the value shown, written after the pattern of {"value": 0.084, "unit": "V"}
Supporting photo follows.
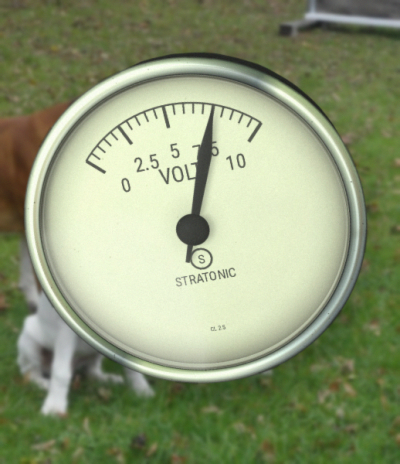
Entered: {"value": 7.5, "unit": "V"}
